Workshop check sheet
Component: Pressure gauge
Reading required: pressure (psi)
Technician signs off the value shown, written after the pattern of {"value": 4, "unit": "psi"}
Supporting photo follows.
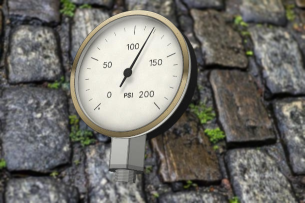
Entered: {"value": 120, "unit": "psi"}
